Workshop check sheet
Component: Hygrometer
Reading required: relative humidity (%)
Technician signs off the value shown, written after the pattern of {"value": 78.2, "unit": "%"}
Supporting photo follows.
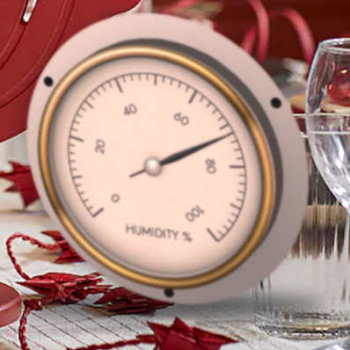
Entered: {"value": 72, "unit": "%"}
